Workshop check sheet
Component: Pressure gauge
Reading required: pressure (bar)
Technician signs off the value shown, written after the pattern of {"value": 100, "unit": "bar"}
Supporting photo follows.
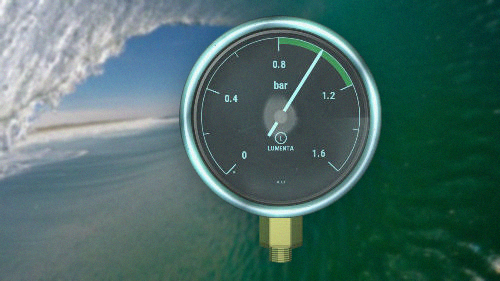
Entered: {"value": 1, "unit": "bar"}
